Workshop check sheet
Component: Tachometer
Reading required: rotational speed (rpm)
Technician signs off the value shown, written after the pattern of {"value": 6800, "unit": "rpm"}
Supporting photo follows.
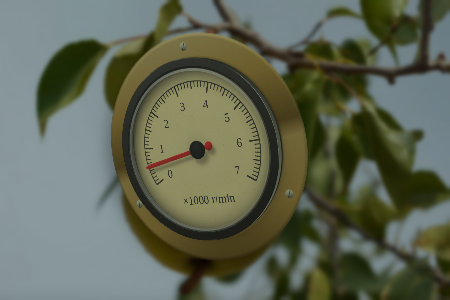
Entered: {"value": 500, "unit": "rpm"}
